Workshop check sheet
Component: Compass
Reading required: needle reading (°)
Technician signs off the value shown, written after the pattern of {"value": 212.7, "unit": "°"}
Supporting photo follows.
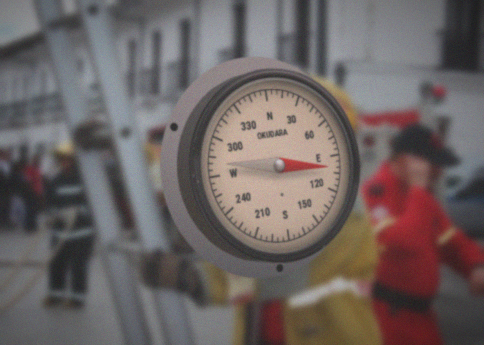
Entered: {"value": 100, "unit": "°"}
